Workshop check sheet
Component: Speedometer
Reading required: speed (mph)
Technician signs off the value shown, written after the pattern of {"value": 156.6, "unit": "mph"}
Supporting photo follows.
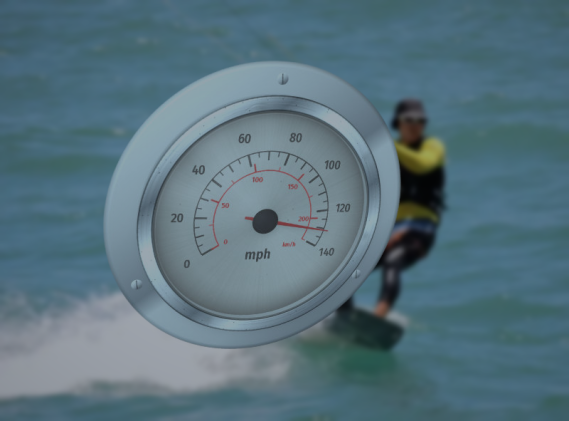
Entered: {"value": 130, "unit": "mph"}
